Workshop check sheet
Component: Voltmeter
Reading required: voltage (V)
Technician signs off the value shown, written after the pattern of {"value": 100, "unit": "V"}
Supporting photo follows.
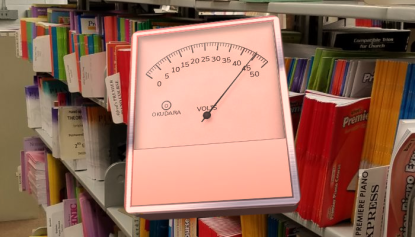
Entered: {"value": 45, "unit": "V"}
